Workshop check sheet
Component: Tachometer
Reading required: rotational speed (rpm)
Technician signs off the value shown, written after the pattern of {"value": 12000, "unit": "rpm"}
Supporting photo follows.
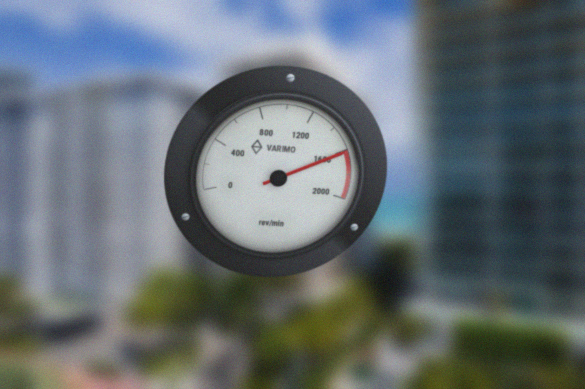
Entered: {"value": 1600, "unit": "rpm"}
